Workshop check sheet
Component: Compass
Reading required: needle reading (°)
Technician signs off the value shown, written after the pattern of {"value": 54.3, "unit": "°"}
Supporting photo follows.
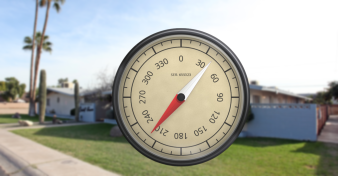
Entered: {"value": 220, "unit": "°"}
